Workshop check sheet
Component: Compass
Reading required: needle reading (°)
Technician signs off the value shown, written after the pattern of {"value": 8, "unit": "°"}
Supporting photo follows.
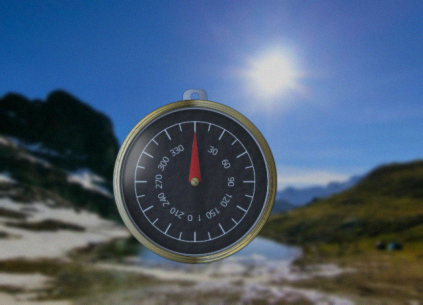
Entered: {"value": 0, "unit": "°"}
